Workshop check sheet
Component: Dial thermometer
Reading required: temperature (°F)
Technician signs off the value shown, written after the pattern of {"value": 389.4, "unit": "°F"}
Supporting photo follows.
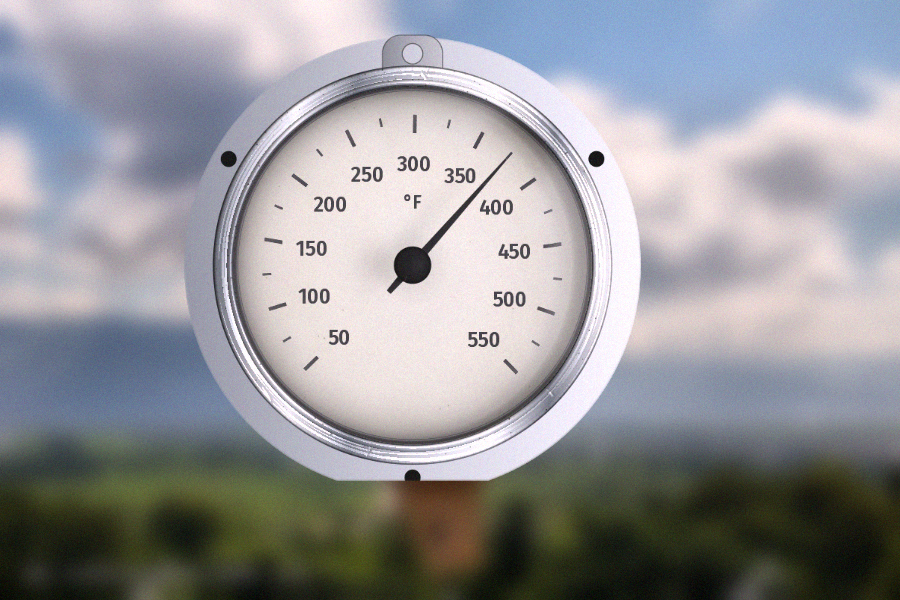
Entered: {"value": 375, "unit": "°F"}
